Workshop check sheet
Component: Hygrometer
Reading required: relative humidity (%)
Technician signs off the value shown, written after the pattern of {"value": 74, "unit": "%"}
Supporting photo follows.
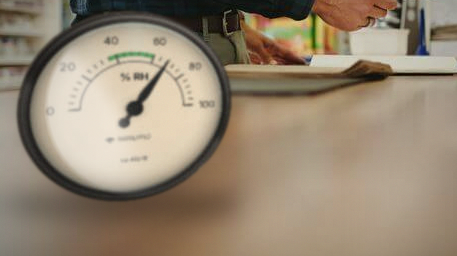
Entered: {"value": 68, "unit": "%"}
